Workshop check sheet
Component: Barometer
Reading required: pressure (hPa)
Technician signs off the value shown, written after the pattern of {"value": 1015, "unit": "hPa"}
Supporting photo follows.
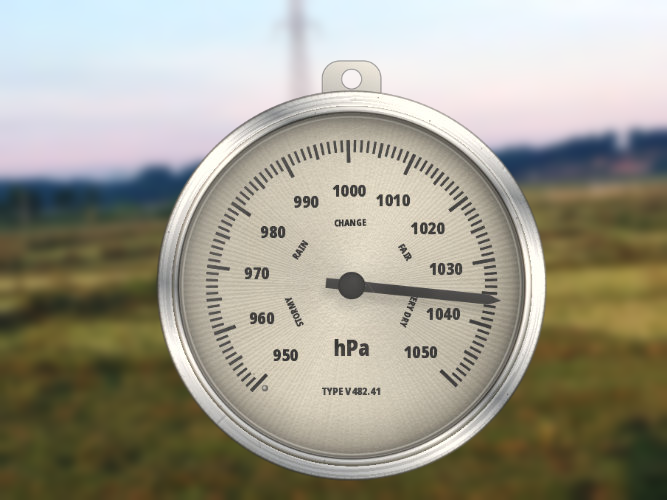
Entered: {"value": 1036, "unit": "hPa"}
